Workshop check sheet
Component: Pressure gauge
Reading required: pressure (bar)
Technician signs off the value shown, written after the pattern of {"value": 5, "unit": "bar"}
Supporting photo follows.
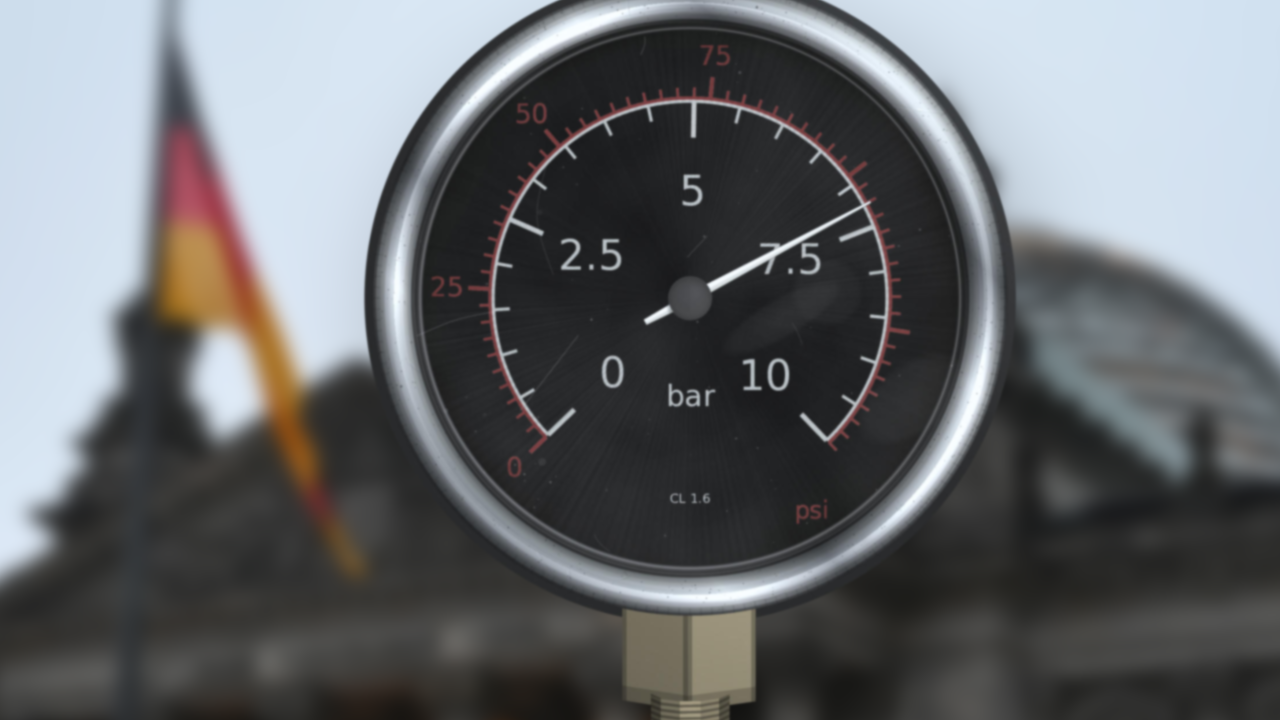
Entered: {"value": 7.25, "unit": "bar"}
